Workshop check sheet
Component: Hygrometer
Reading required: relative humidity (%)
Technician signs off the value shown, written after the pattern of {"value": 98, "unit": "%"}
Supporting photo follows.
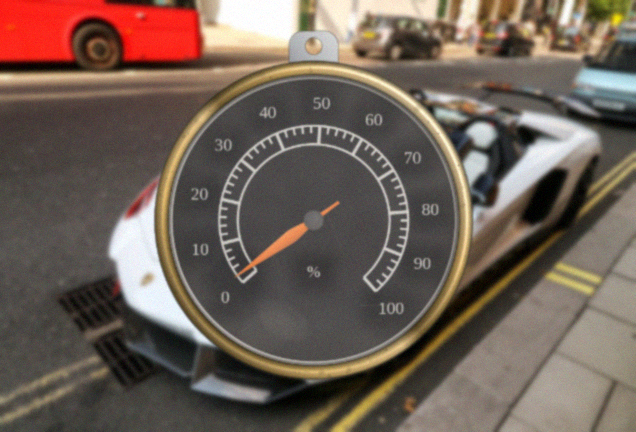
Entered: {"value": 2, "unit": "%"}
